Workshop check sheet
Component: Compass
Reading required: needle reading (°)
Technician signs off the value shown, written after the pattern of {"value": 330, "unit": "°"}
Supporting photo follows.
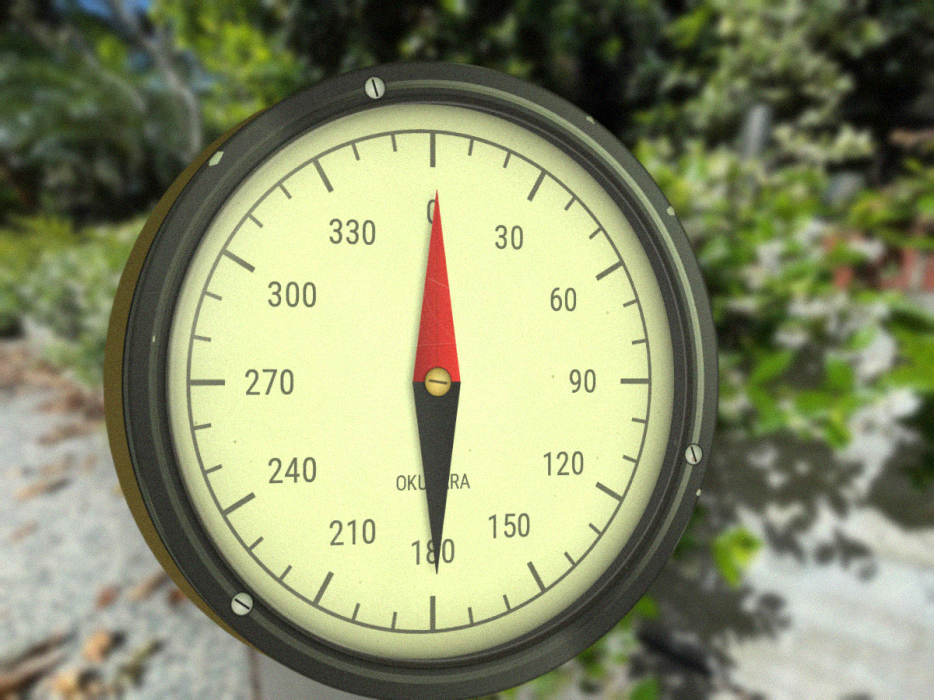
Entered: {"value": 0, "unit": "°"}
